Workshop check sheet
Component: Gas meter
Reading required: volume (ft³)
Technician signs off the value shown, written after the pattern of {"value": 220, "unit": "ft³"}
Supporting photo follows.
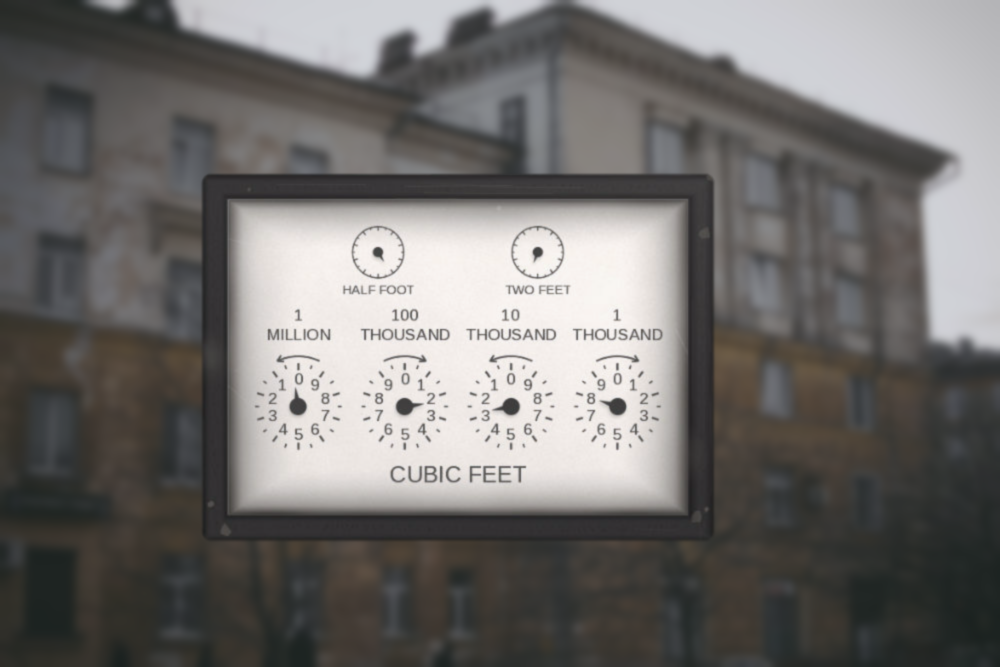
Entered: {"value": 22800, "unit": "ft³"}
